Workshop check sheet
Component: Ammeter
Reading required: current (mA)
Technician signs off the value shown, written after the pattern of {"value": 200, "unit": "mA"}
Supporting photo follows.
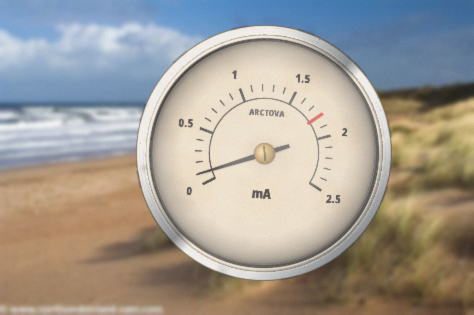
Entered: {"value": 0.1, "unit": "mA"}
